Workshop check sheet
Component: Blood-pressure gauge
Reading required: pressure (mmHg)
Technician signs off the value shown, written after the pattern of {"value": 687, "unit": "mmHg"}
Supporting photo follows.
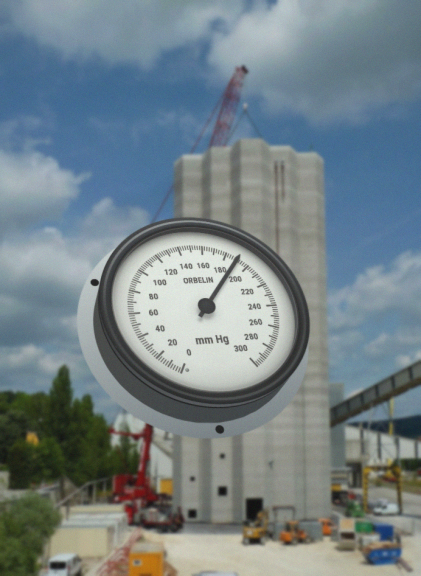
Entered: {"value": 190, "unit": "mmHg"}
